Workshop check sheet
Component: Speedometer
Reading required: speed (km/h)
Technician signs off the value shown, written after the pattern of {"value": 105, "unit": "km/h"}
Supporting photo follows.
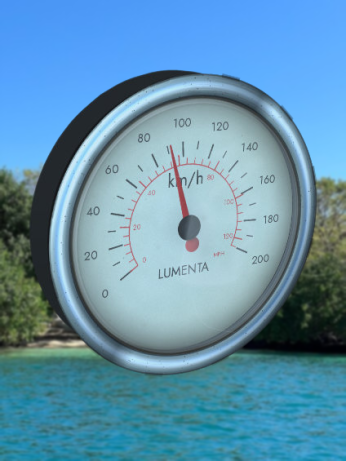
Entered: {"value": 90, "unit": "km/h"}
